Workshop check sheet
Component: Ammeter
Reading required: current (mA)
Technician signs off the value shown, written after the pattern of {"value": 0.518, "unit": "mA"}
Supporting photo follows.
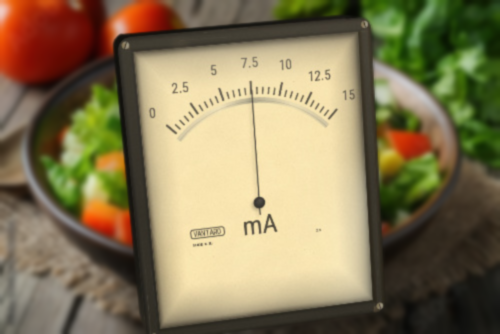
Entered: {"value": 7.5, "unit": "mA"}
